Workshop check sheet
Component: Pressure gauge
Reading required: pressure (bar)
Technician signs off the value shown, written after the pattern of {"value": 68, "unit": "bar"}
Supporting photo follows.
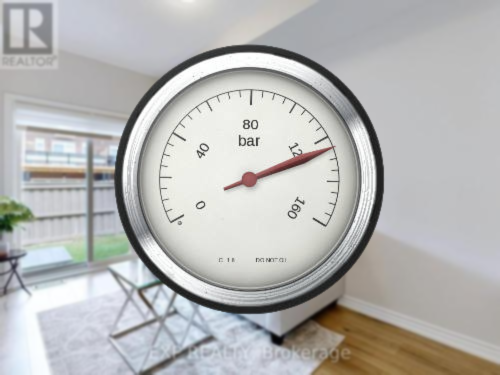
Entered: {"value": 125, "unit": "bar"}
